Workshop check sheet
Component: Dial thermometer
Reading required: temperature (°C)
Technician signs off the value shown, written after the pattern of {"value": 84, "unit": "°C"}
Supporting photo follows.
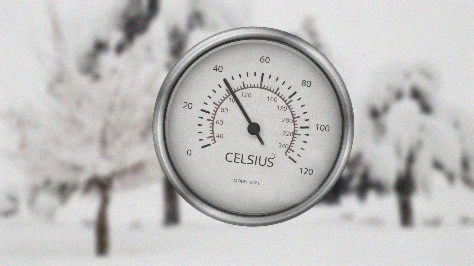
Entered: {"value": 40, "unit": "°C"}
